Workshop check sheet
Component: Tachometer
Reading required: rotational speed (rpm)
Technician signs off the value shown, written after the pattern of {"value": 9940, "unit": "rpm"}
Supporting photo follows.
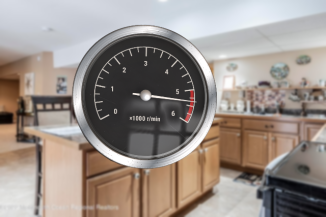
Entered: {"value": 5375, "unit": "rpm"}
